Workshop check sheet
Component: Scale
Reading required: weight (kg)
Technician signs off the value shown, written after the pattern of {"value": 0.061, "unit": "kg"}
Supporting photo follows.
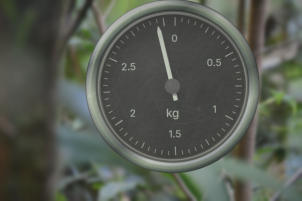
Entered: {"value": 2.95, "unit": "kg"}
